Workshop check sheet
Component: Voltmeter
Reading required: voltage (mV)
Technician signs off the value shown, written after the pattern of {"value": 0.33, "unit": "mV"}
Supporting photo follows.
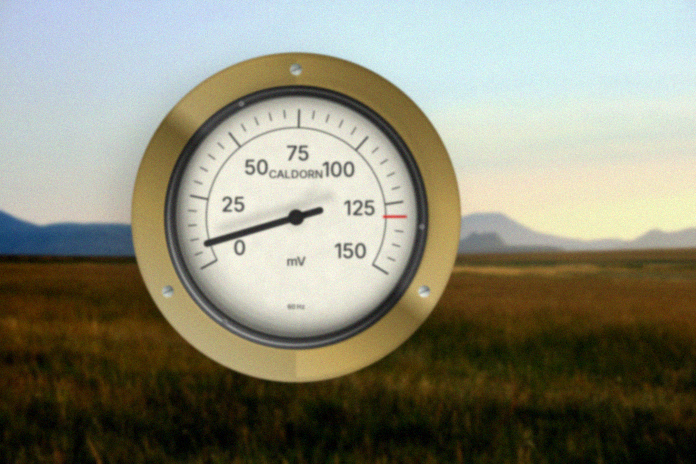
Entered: {"value": 7.5, "unit": "mV"}
